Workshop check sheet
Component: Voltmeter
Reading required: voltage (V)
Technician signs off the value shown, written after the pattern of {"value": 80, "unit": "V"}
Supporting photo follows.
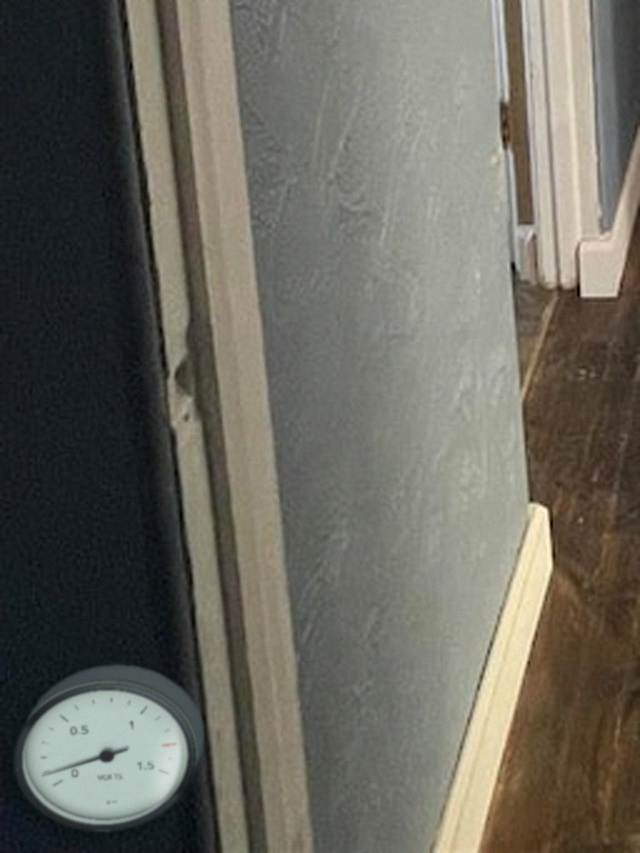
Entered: {"value": 0.1, "unit": "V"}
